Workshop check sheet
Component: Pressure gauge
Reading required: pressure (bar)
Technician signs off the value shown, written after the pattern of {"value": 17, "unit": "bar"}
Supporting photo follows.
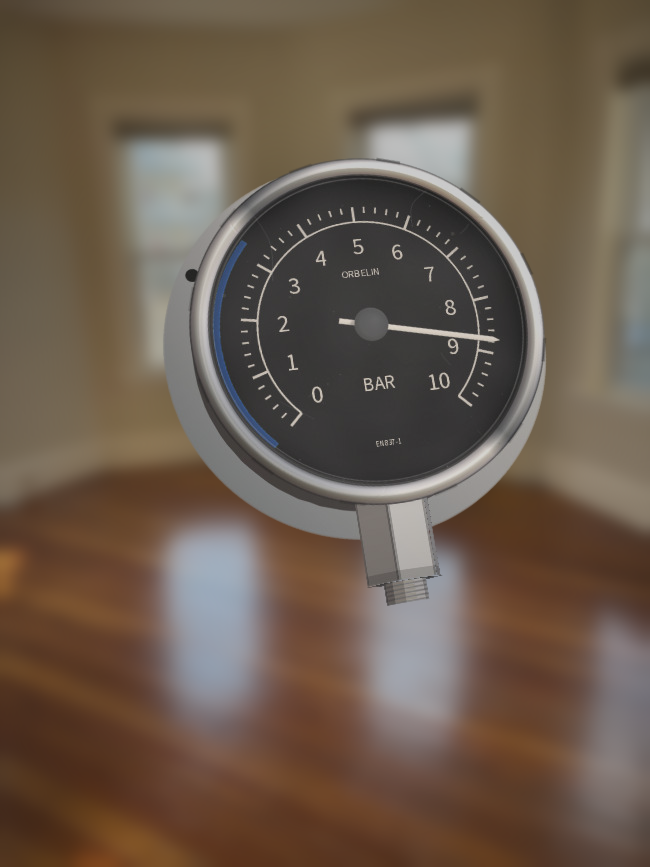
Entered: {"value": 8.8, "unit": "bar"}
